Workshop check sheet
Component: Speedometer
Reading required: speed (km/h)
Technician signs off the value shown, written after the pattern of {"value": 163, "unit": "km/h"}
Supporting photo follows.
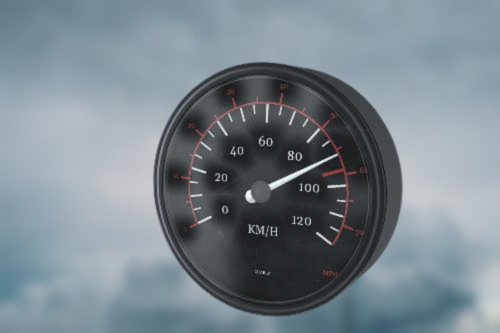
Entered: {"value": 90, "unit": "km/h"}
